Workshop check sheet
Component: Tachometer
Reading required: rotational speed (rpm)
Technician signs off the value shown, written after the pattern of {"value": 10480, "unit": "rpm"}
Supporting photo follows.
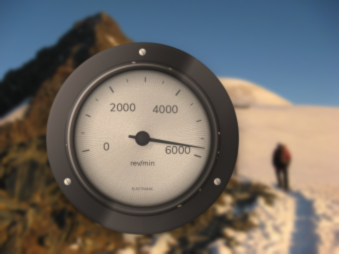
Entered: {"value": 5750, "unit": "rpm"}
